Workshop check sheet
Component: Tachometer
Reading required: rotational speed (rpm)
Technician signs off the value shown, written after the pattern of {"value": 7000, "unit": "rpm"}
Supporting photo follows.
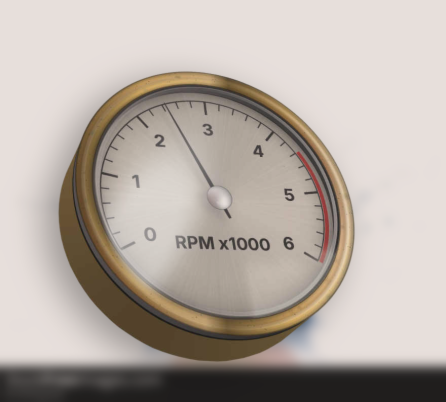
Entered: {"value": 2400, "unit": "rpm"}
